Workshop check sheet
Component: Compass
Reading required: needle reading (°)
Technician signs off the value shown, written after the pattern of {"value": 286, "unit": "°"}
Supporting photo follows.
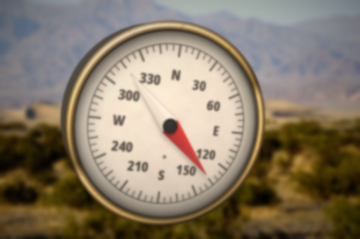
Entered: {"value": 135, "unit": "°"}
